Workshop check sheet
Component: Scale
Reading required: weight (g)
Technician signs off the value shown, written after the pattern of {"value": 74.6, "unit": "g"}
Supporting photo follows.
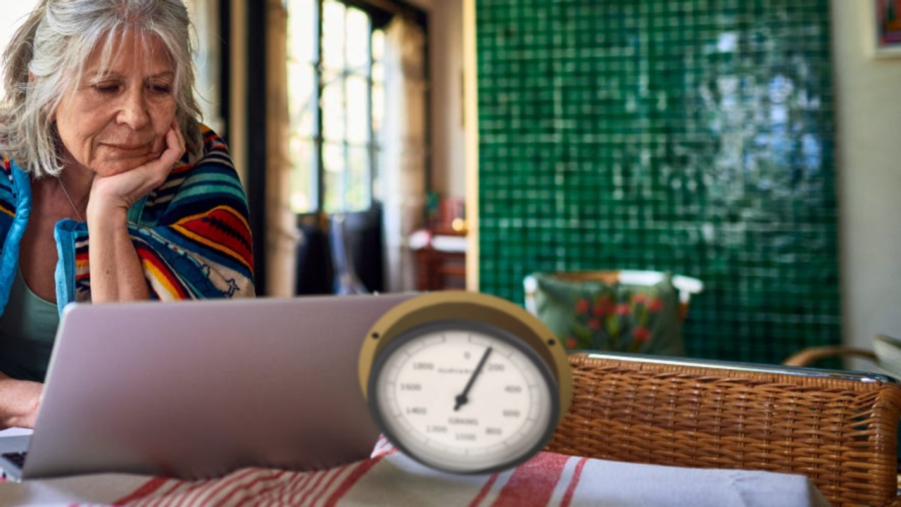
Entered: {"value": 100, "unit": "g"}
